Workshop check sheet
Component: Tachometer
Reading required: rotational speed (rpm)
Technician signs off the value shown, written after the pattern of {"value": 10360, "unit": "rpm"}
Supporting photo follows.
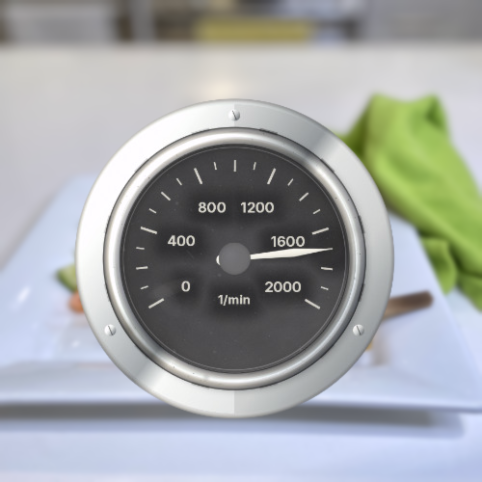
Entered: {"value": 1700, "unit": "rpm"}
